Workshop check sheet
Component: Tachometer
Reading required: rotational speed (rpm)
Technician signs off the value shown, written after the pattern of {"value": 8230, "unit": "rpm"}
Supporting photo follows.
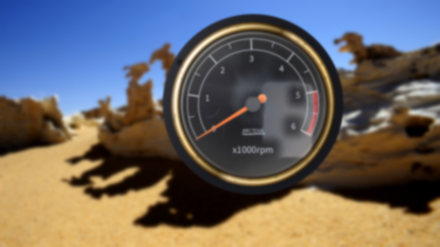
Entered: {"value": 0, "unit": "rpm"}
